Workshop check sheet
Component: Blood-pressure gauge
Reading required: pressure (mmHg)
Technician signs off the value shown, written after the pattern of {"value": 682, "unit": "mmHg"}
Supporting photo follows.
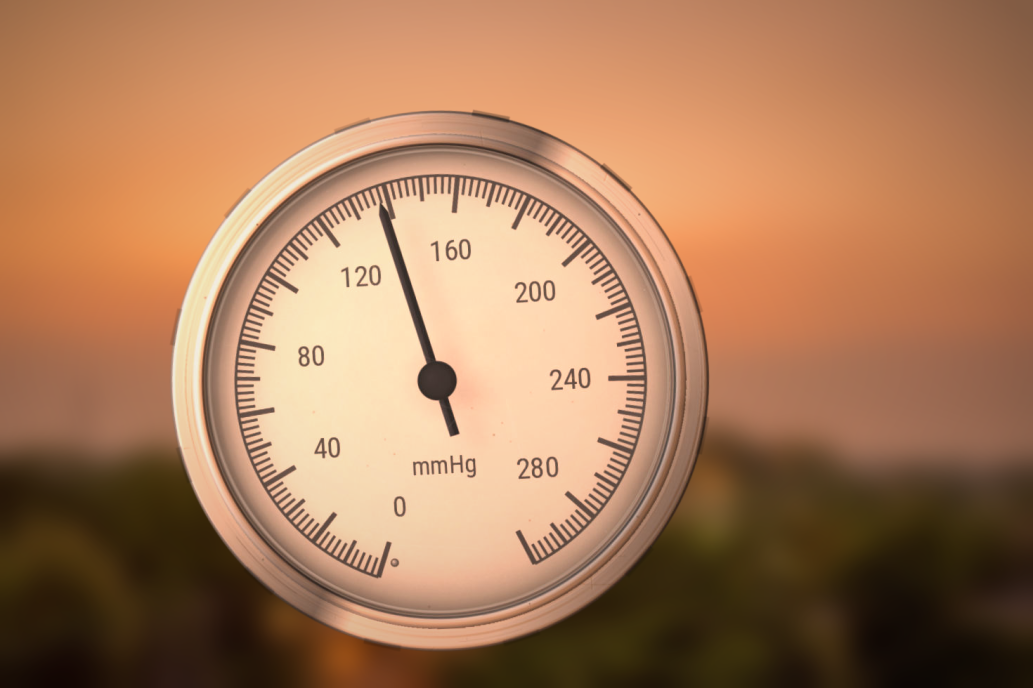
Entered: {"value": 138, "unit": "mmHg"}
